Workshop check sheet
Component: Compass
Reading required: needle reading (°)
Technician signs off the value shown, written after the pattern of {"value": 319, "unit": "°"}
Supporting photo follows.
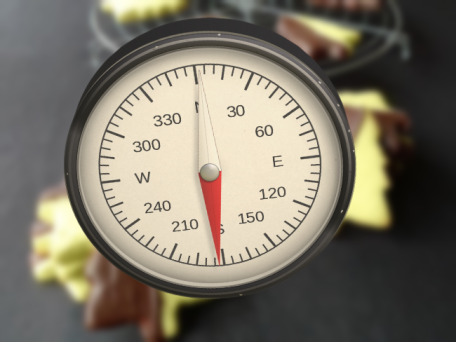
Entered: {"value": 182.5, "unit": "°"}
